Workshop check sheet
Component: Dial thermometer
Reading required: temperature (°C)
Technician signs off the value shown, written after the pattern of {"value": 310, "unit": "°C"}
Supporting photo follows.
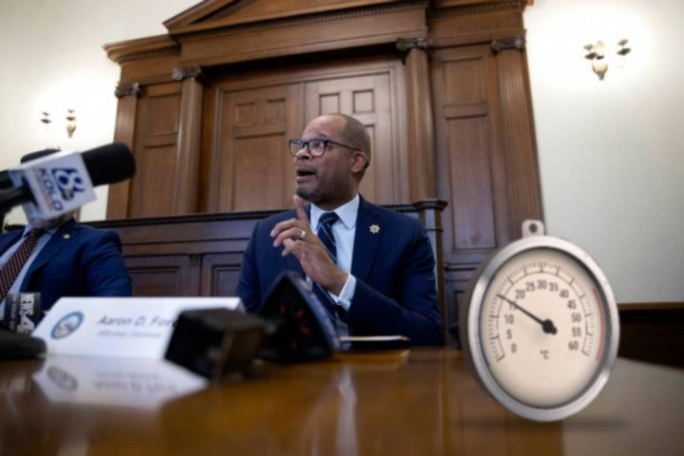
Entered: {"value": 15, "unit": "°C"}
